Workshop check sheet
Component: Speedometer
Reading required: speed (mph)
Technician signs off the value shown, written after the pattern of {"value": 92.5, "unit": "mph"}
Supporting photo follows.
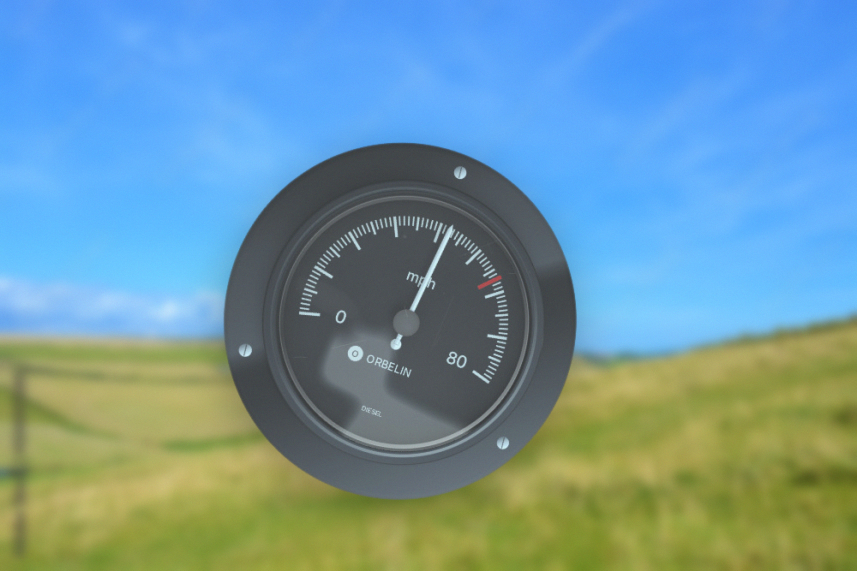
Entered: {"value": 42, "unit": "mph"}
